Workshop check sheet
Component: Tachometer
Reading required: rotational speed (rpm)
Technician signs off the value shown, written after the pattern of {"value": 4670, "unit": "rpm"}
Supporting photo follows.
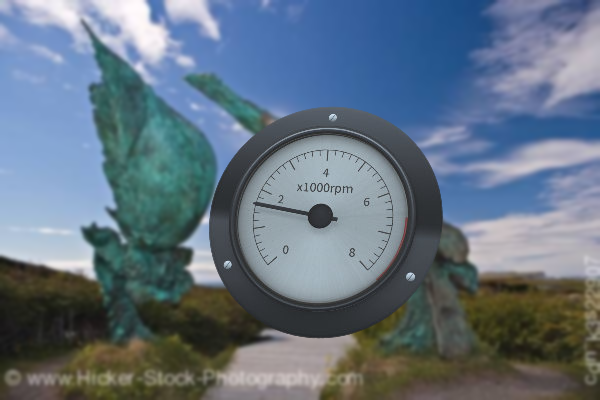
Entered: {"value": 1600, "unit": "rpm"}
